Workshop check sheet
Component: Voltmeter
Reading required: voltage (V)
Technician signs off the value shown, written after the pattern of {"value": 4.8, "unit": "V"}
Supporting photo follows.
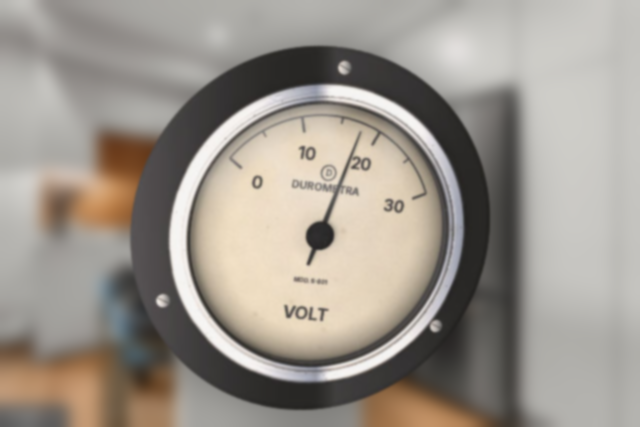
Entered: {"value": 17.5, "unit": "V"}
